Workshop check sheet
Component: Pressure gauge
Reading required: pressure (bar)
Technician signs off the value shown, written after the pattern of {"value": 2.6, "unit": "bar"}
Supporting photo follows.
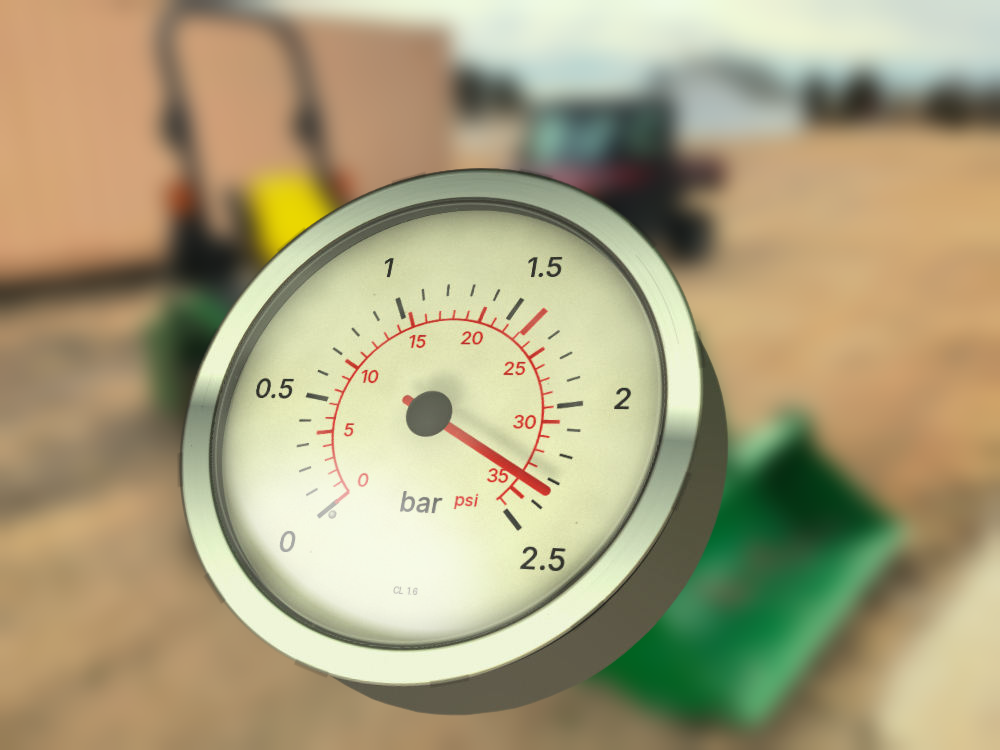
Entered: {"value": 2.35, "unit": "bar"}
